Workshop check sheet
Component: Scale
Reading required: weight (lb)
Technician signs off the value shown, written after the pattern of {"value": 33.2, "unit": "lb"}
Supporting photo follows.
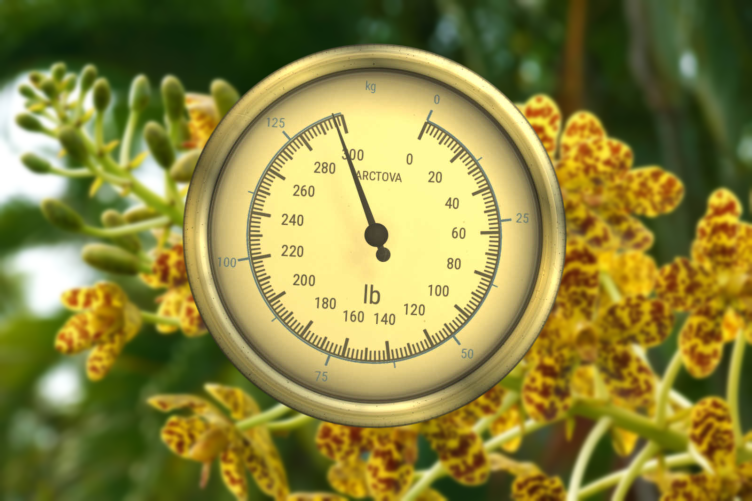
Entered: {"value": 296, "unit": "lb"}
